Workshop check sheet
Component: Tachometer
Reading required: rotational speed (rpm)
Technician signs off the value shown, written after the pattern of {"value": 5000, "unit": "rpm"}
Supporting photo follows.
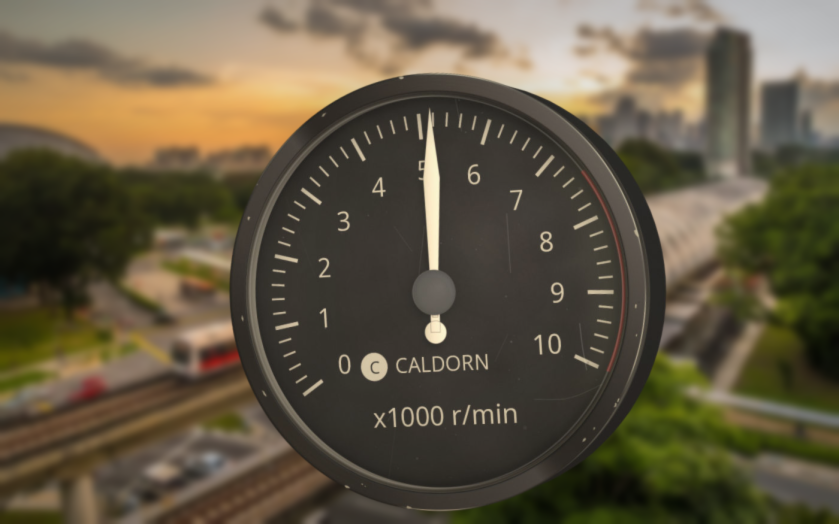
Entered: {"value": 5200, "unit": "rpm"}
